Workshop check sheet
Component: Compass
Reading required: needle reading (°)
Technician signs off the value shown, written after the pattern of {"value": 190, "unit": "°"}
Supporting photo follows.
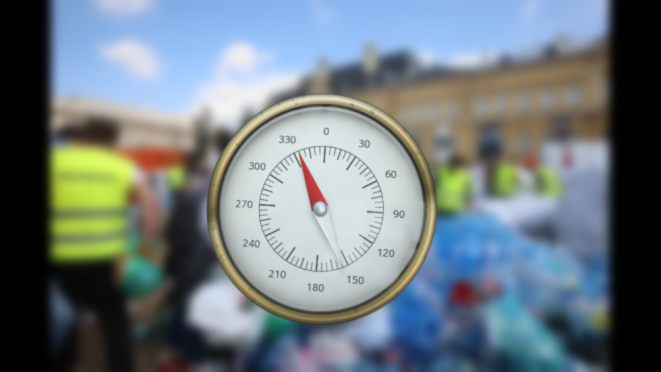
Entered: {"value": 335, "unit": "°"}
